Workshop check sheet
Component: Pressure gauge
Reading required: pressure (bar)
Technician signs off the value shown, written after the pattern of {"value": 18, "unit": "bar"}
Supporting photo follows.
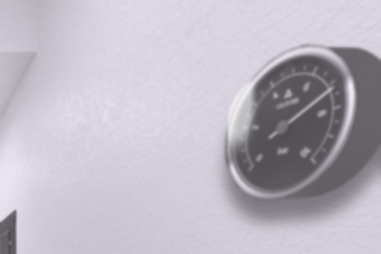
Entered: {"value": 7.25, "unit": "bar"}
